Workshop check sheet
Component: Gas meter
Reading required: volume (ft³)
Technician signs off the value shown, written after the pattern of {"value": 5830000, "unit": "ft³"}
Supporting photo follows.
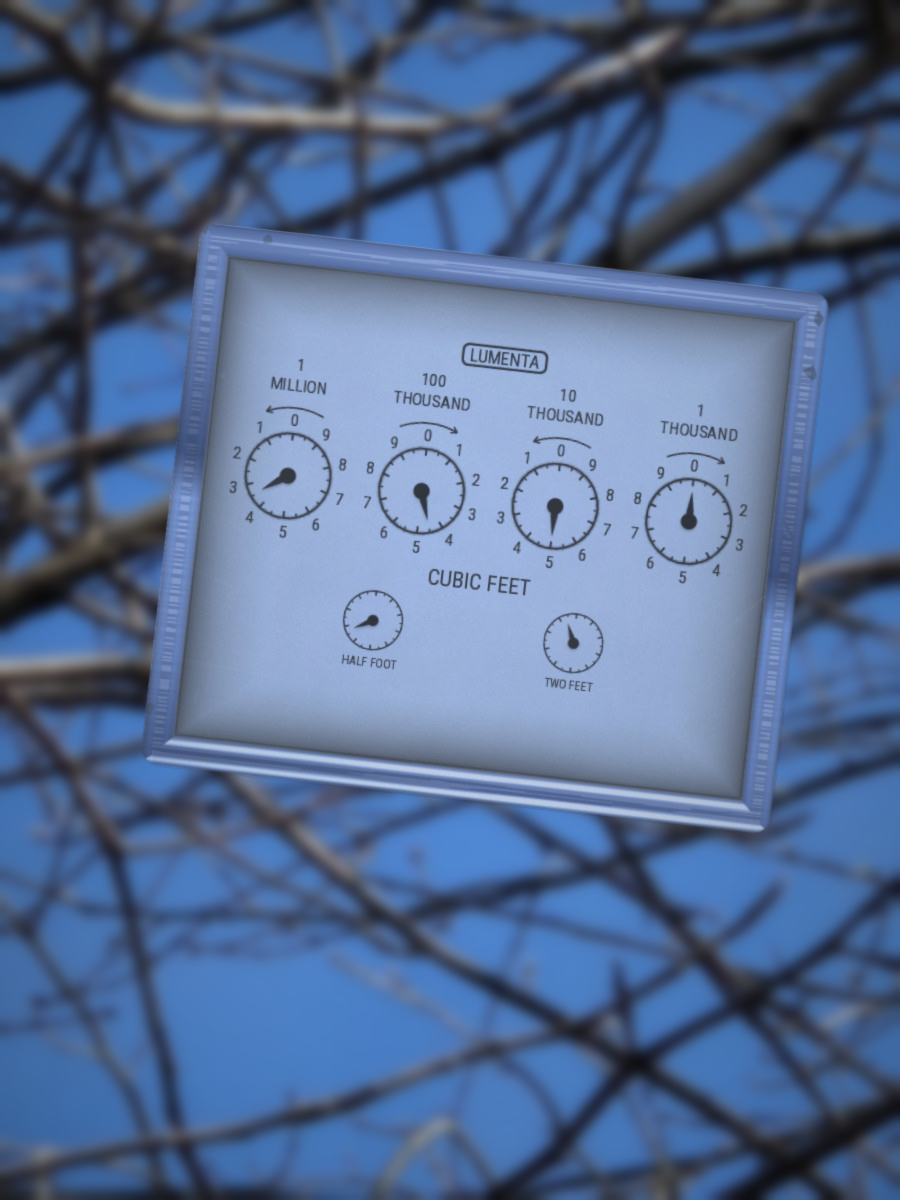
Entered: {"value": 345000, "unit": "ft³"}
